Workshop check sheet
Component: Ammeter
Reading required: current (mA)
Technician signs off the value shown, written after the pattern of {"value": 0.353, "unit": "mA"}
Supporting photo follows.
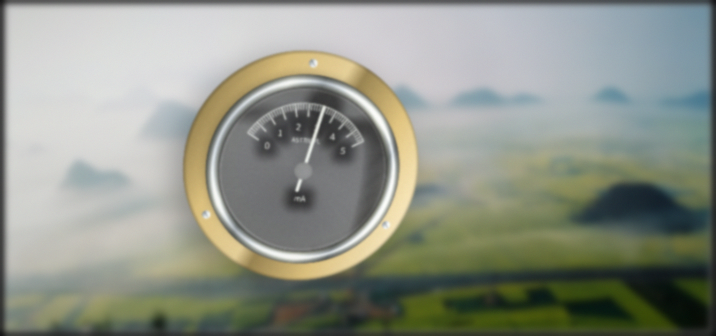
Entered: {"value": 3, "unit": "mA"}
